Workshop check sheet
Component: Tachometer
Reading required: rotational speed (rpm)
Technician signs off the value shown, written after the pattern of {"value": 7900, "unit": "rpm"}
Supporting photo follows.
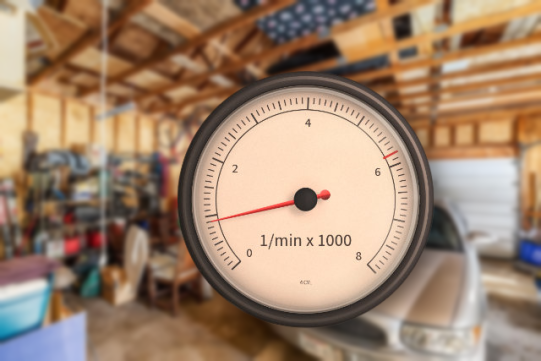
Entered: {"value": 900, "unit": "rpm"}
